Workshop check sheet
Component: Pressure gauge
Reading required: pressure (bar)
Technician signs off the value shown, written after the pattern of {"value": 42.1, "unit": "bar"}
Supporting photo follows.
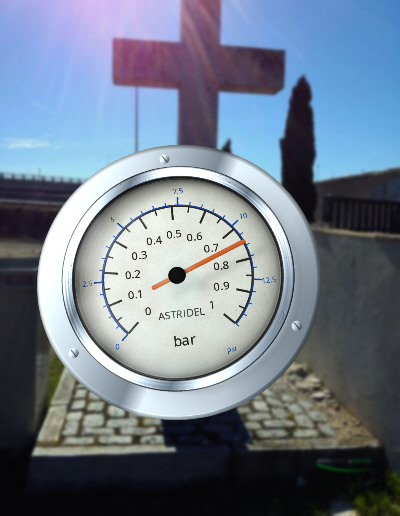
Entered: {"value": 0.75, "unit": "bar"}
